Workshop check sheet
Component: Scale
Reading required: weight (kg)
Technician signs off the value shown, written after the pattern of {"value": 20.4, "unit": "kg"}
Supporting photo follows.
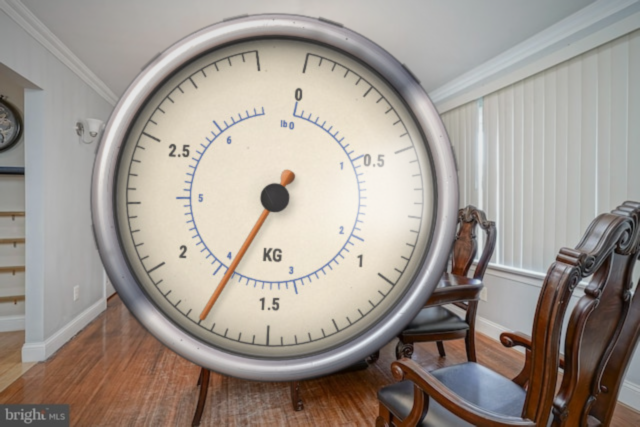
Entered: {"value": 1.75, "unit": "kg"}
